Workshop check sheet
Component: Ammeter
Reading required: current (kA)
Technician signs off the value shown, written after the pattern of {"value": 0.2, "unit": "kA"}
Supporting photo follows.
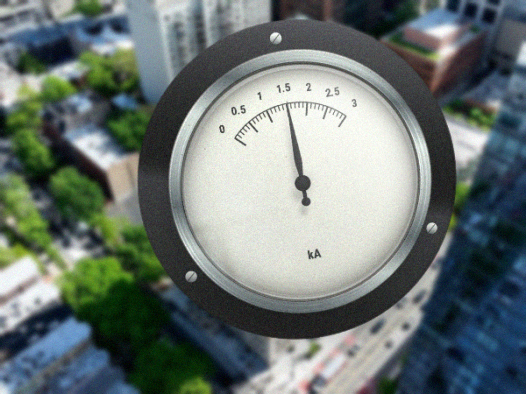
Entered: {"value": 1.5, "unit": "kA"}
